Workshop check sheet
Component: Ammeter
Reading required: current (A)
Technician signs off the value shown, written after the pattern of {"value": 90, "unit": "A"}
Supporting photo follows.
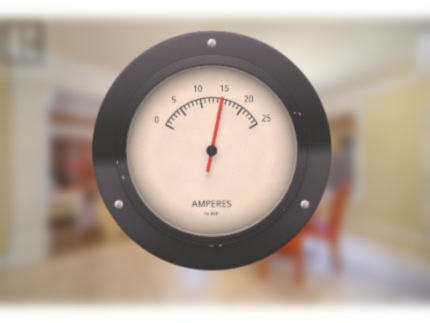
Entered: {"value": 15, "unit": "A"}
